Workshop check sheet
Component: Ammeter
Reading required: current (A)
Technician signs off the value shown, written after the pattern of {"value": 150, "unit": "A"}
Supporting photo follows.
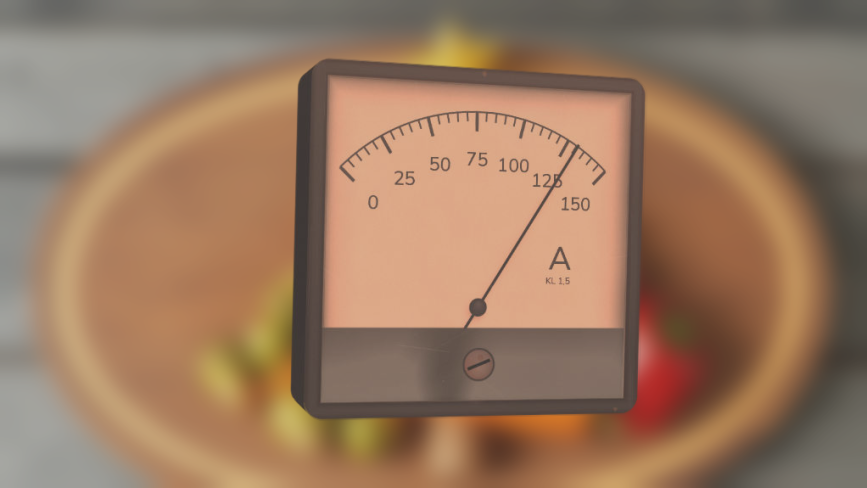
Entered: {"value": 130, "unit": "A"}
